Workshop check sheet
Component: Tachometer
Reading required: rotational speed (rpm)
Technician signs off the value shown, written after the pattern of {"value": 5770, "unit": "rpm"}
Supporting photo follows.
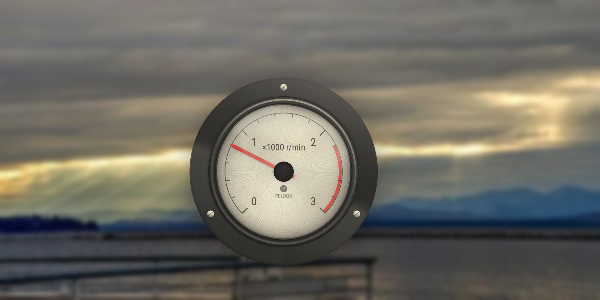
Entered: {"value": 800, "unit": "rpm"}
